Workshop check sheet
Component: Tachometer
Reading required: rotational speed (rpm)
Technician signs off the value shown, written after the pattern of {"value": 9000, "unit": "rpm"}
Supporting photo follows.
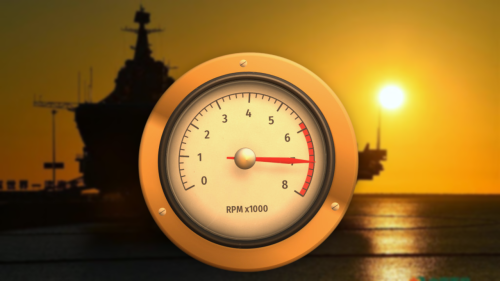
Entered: {"value": 7000, "unit": "rpm"}
